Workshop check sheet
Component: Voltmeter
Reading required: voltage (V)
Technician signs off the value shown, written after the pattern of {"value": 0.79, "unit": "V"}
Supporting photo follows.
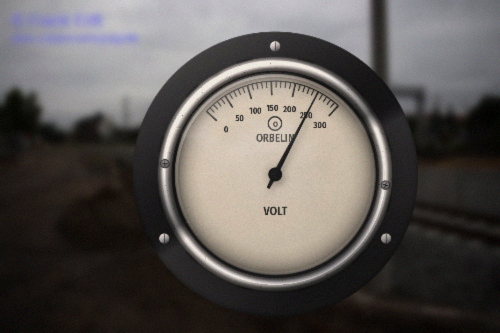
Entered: {"value": 250, "unit": "V"}
